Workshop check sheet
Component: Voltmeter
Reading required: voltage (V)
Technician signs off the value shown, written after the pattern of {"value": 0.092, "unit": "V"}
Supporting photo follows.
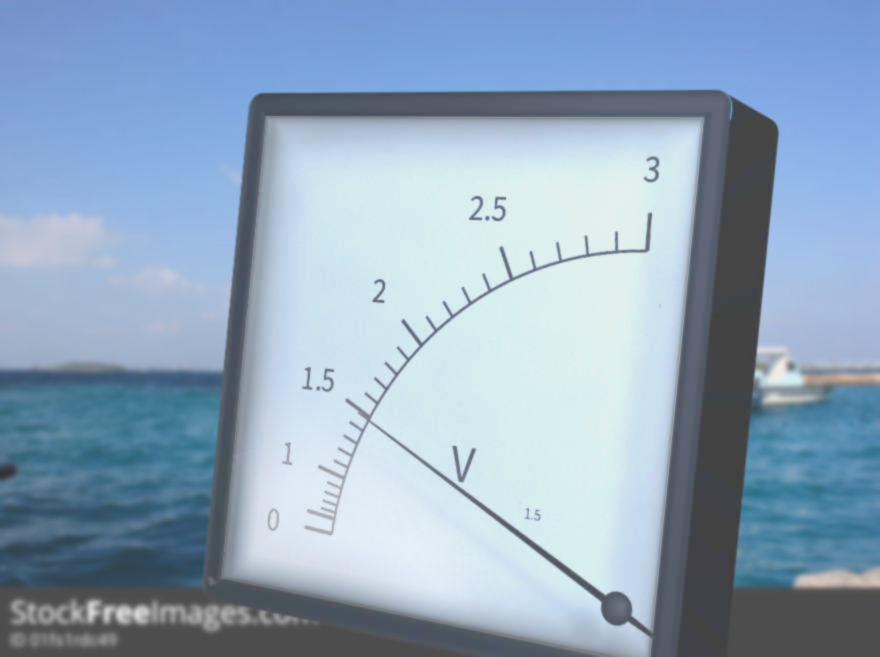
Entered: {"value": 1.5, "unit": "V"}
